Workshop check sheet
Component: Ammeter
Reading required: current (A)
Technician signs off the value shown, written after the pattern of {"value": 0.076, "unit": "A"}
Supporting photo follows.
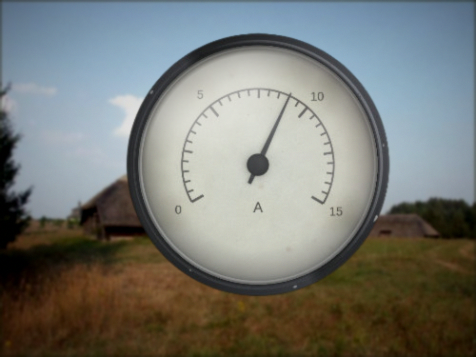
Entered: {"value": 9, "unit": "A"}
